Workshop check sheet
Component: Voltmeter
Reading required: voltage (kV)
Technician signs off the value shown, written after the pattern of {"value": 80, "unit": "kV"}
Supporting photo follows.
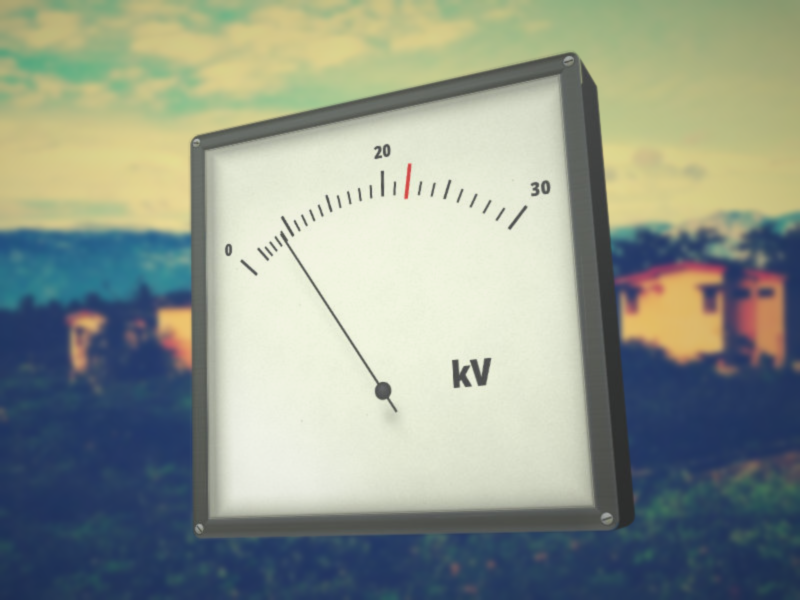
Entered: {"value": 9, "unit": "kV"}
